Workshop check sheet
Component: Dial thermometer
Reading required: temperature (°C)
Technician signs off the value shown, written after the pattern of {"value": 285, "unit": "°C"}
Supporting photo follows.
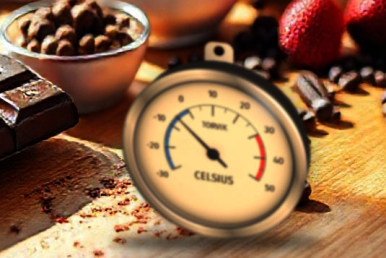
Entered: {"value": -5, "unit": "°C"}
